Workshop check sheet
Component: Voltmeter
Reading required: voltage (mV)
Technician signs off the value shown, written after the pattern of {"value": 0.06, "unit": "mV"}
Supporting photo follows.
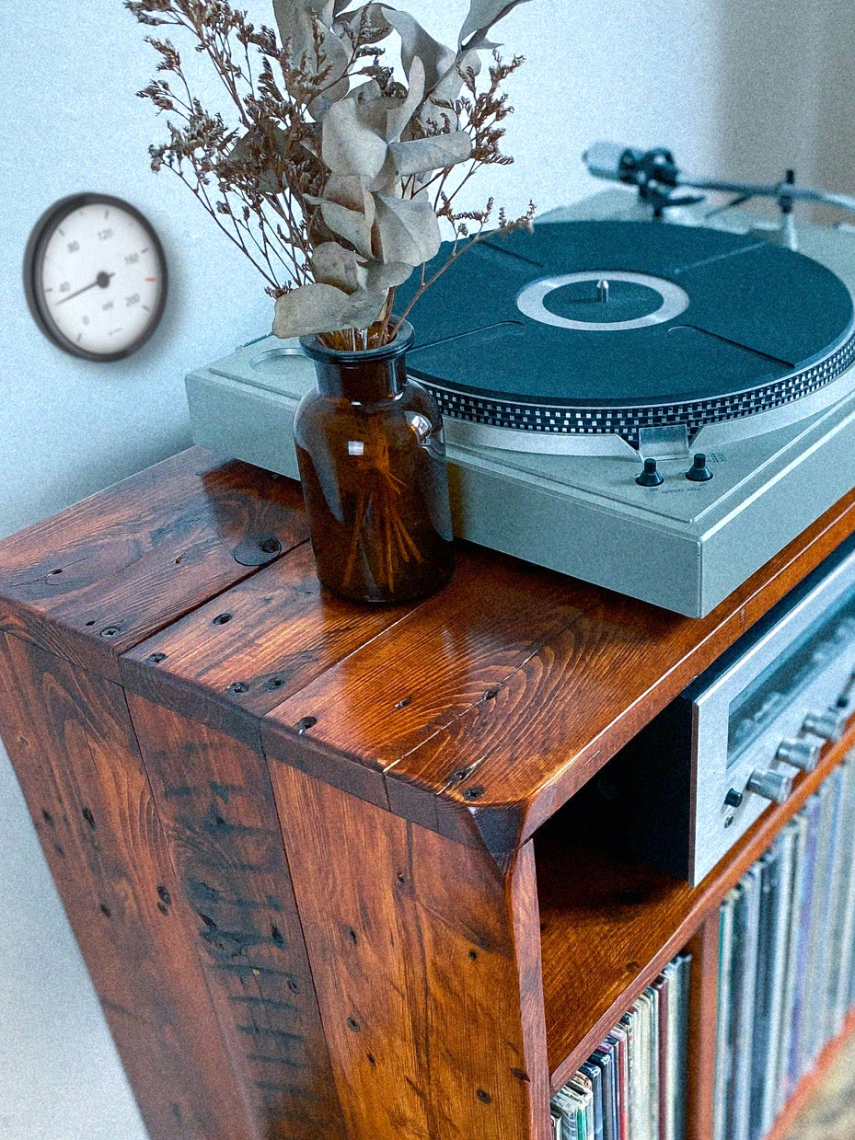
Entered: {"value": 30, "unit": "mV"}
